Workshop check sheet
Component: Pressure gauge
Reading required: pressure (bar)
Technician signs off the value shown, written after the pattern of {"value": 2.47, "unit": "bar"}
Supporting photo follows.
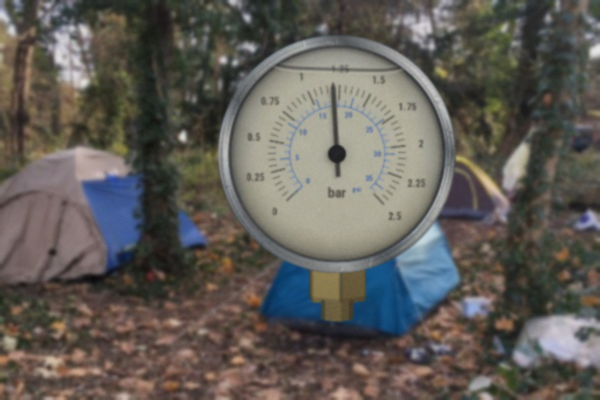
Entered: {"value": 1.2, "unit": "bar"}
